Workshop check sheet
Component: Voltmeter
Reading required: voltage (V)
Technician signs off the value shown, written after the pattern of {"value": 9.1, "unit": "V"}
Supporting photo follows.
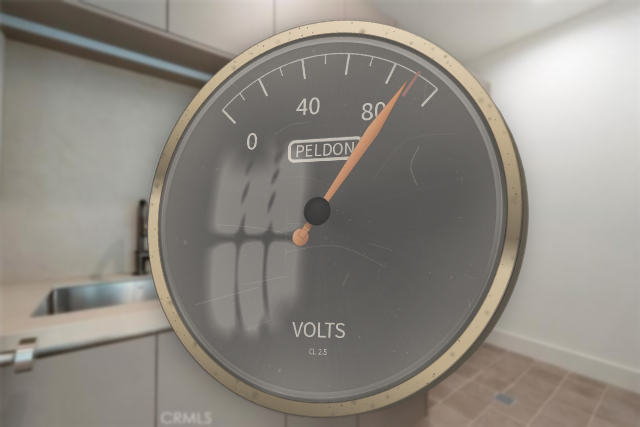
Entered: {"value": 90, "unit": "V"}
